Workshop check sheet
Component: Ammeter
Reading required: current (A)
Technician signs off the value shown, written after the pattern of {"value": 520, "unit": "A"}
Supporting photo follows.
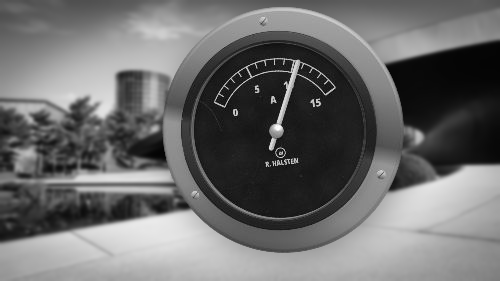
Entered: {"value": 10.5, "unit": "A"}
